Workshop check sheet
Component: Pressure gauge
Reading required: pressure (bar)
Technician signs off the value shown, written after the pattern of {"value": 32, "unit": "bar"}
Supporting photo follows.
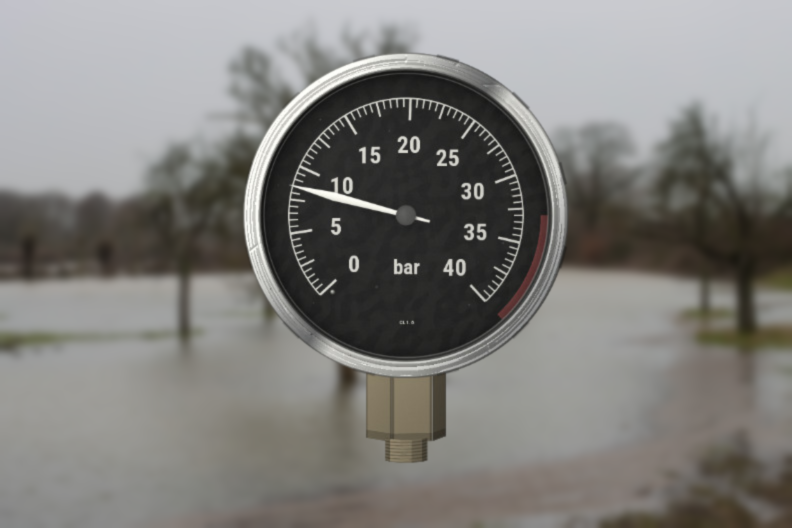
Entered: {"value": 8.5, "unit": "bar"}
